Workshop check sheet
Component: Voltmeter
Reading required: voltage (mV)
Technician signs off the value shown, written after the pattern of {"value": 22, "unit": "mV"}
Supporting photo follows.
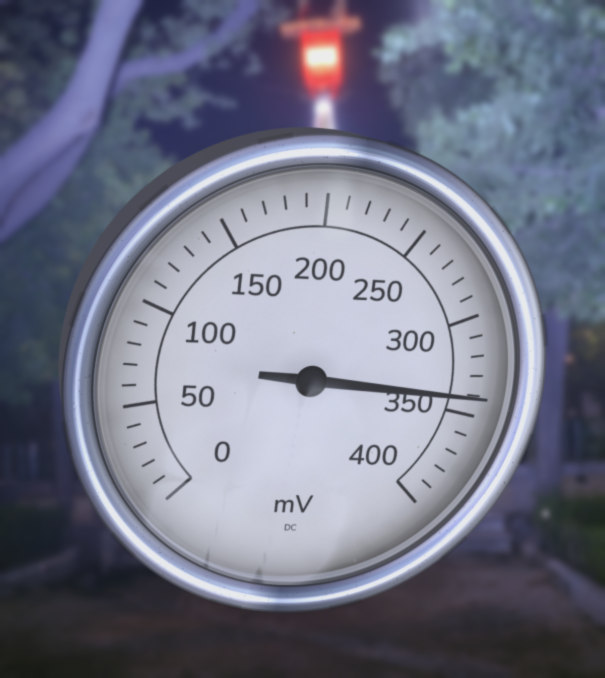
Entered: {"value": 340, "unit": "mV"}
